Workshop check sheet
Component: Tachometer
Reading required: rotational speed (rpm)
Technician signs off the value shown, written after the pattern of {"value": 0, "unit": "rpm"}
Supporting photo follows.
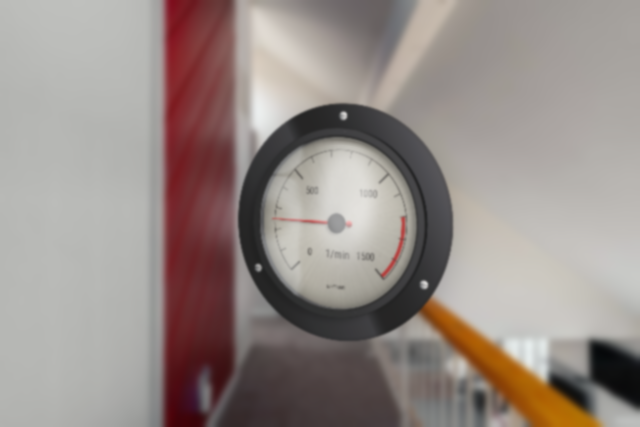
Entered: {"value": 250, "unit": "rpm"}
